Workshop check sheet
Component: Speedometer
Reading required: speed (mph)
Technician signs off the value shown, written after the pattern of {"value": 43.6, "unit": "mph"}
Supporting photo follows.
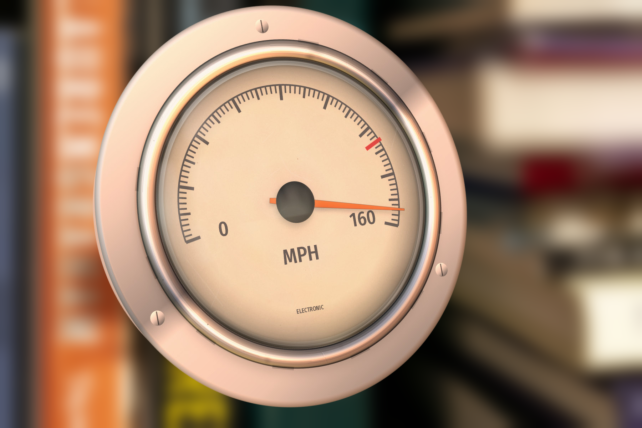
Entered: {"value": 154, "unit": "mph"}
